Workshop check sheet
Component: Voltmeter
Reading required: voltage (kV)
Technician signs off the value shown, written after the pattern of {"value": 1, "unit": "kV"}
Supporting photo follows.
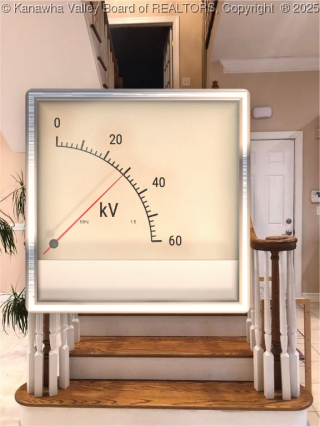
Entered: {"value": 30, "unit": "kV"}
